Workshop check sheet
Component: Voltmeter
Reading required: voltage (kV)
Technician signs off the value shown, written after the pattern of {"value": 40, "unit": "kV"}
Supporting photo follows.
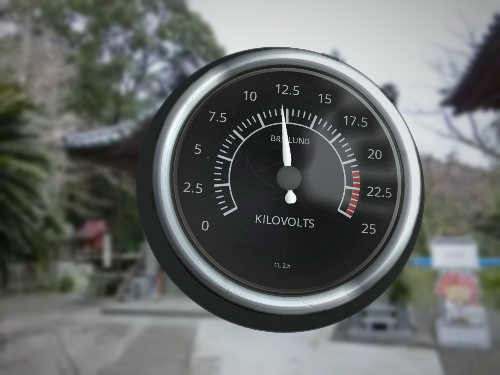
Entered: {"value": 12, "unit": "kV"}
